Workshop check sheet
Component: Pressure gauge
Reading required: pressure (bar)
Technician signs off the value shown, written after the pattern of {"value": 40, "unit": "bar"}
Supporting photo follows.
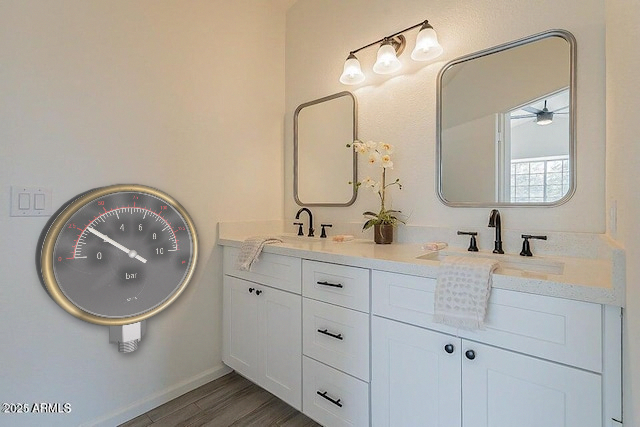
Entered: {"value": 2, "unit": "bar"}
